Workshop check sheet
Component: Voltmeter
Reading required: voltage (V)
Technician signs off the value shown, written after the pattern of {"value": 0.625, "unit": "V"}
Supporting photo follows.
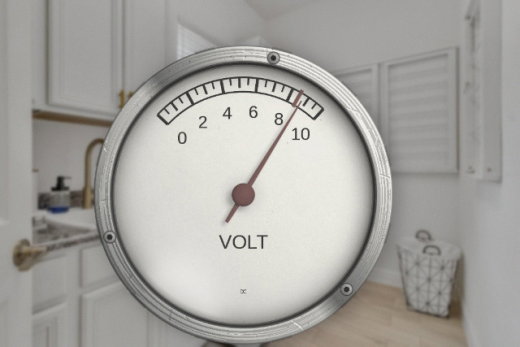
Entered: {"value": 8.75, "unit": "V"}
